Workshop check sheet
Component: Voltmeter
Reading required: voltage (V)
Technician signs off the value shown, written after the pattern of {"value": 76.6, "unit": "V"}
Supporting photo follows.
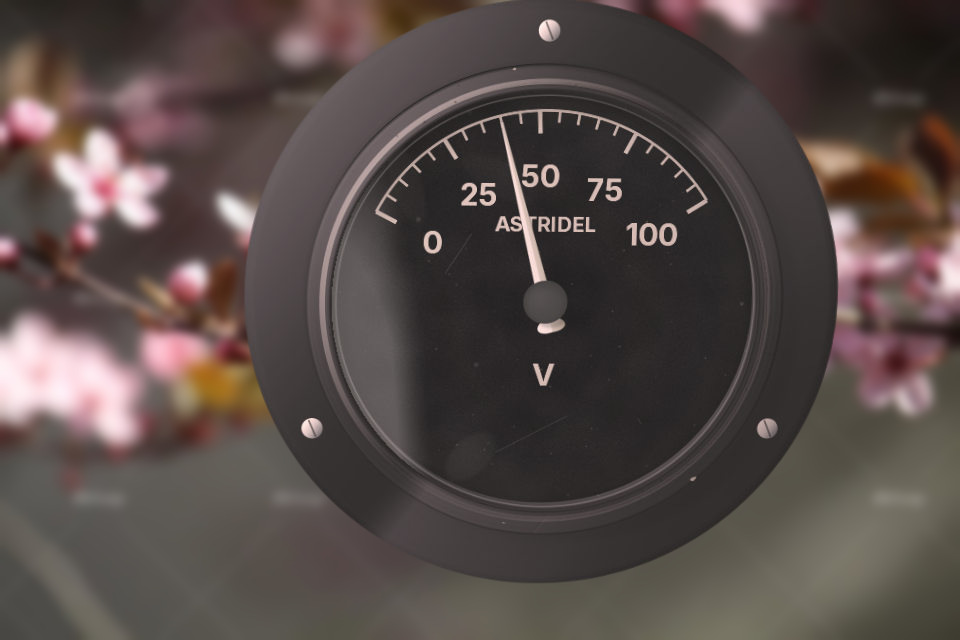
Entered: {"value": 40, "unit": "V"}
